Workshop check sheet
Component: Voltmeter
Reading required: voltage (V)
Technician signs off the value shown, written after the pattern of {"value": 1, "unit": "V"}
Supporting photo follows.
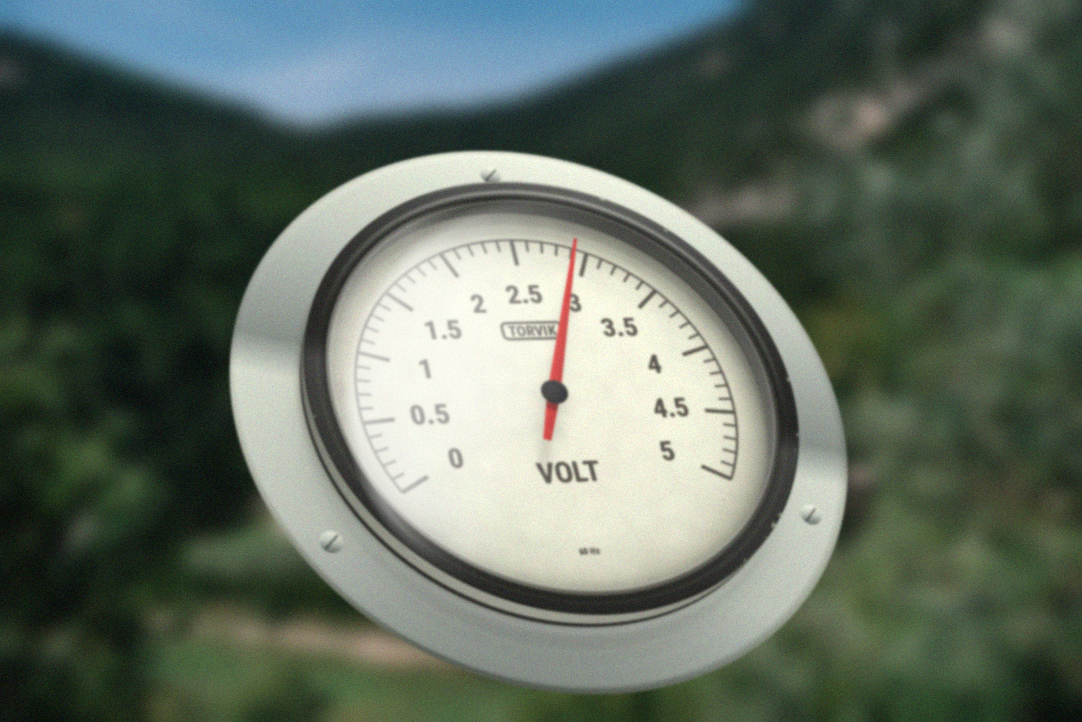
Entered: {"value": 2.9, "unit": "V"}
